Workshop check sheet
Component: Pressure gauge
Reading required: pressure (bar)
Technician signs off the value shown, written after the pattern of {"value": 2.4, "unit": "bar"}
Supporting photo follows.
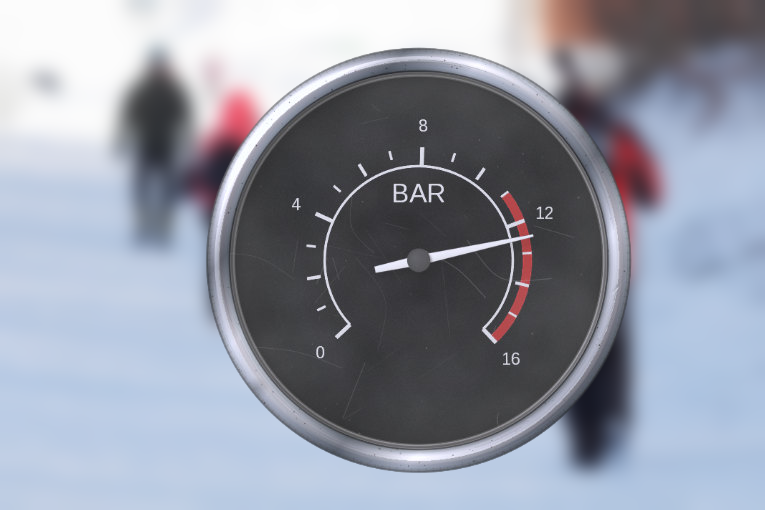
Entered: {"value": 12.5, "unit": "bar"}
